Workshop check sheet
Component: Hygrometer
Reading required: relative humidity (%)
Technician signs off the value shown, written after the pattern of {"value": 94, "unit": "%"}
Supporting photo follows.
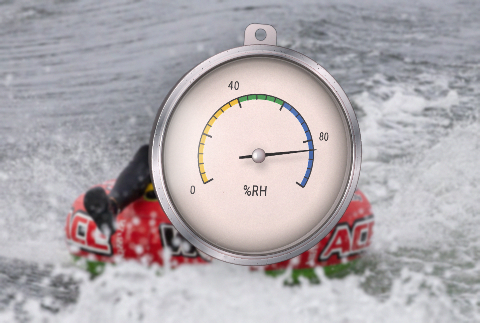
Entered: {"value": 84, "unit": "%"}
